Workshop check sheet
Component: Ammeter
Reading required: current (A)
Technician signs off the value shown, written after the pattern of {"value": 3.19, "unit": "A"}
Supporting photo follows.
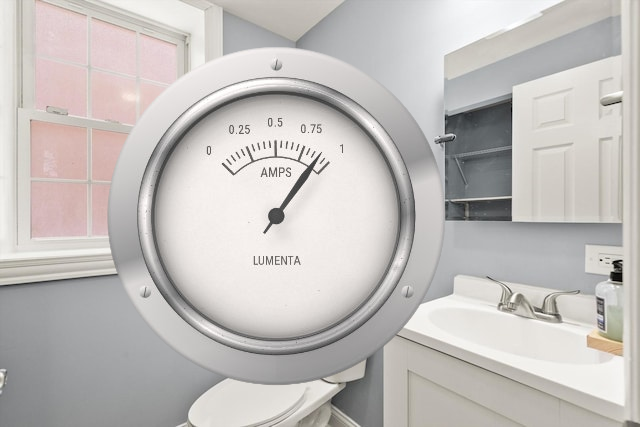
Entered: {"value": 0.9, "unit": "A"}
